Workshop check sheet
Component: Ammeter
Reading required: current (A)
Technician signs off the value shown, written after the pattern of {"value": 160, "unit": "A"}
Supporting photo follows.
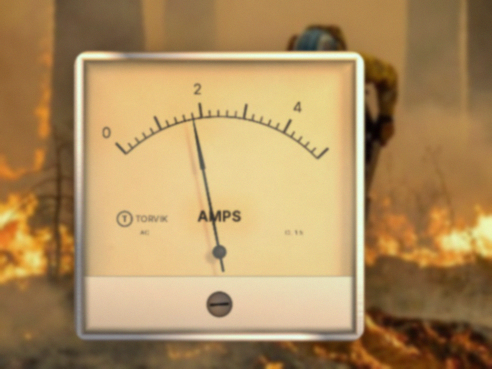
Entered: {"value": 1.8, "unit": "A"}
